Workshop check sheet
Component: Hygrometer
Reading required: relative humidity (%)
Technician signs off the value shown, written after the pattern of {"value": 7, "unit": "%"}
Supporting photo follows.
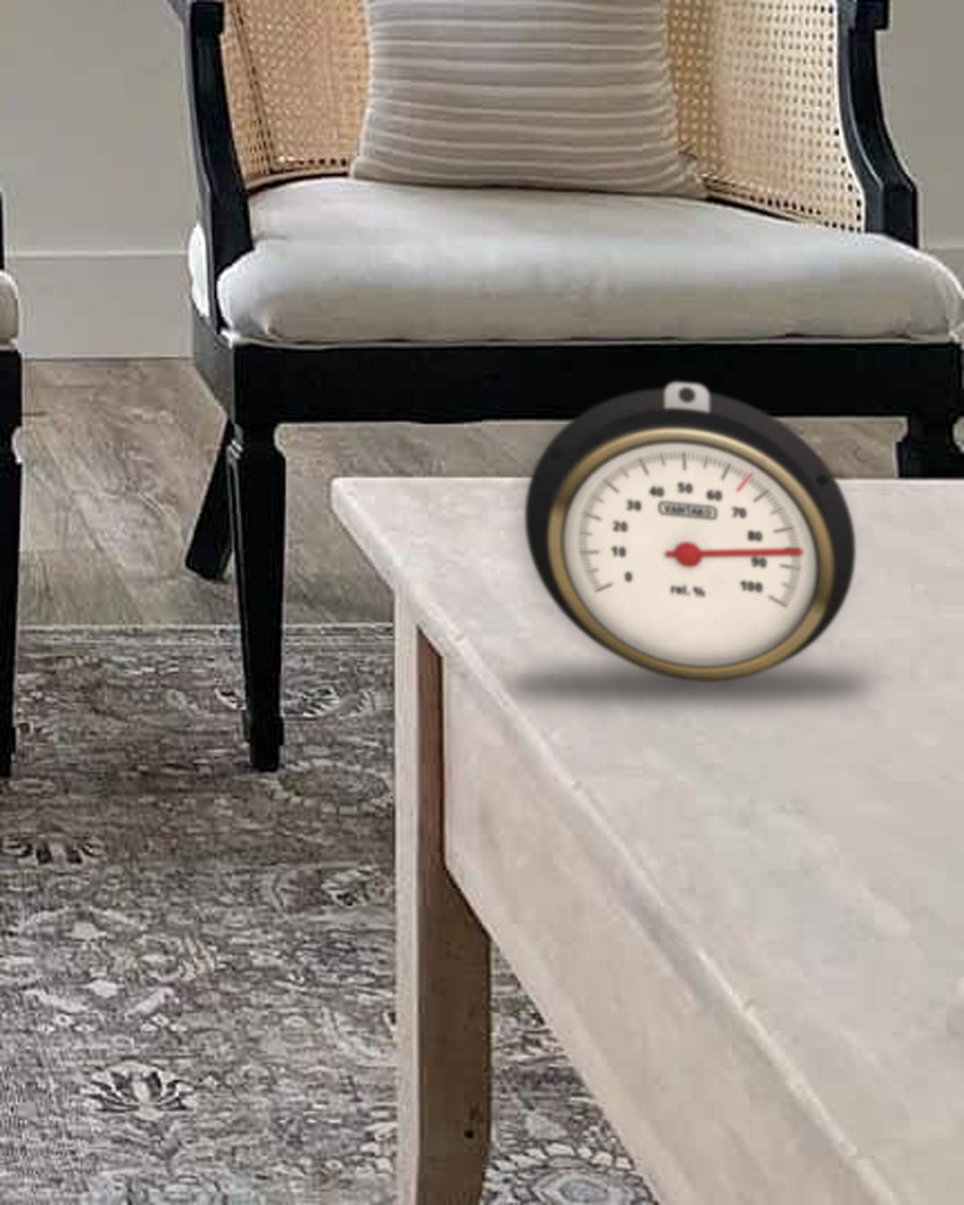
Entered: {"value": 85, "unit": "%"}
